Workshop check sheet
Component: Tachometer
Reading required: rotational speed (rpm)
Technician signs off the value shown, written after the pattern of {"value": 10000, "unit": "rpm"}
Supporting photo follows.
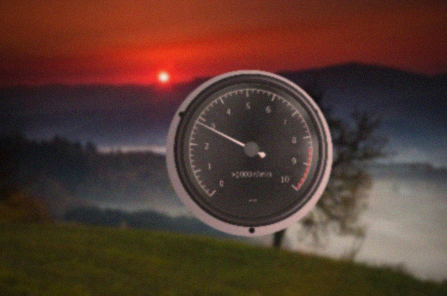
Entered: {"value": 2800, "unit": "rpm"}
